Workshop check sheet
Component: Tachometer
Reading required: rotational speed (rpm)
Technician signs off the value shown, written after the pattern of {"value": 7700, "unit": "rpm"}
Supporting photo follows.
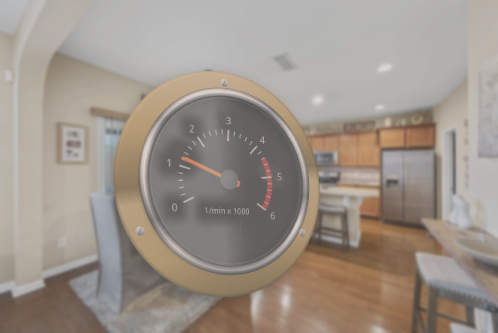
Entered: {"value": 1200, "unit": "rpm"}
